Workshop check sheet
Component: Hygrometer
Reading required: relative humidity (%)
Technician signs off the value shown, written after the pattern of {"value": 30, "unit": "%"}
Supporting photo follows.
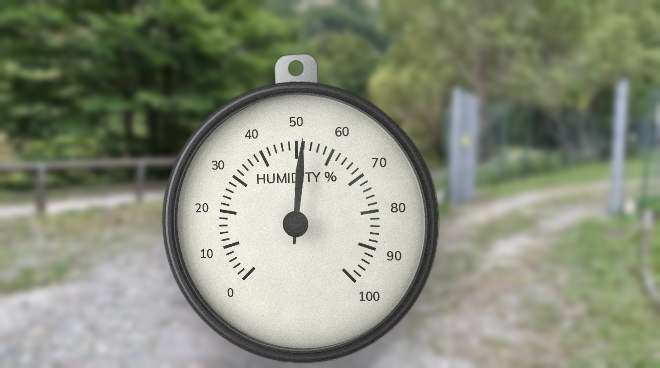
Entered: {"value": 52, "unit": "%"}
